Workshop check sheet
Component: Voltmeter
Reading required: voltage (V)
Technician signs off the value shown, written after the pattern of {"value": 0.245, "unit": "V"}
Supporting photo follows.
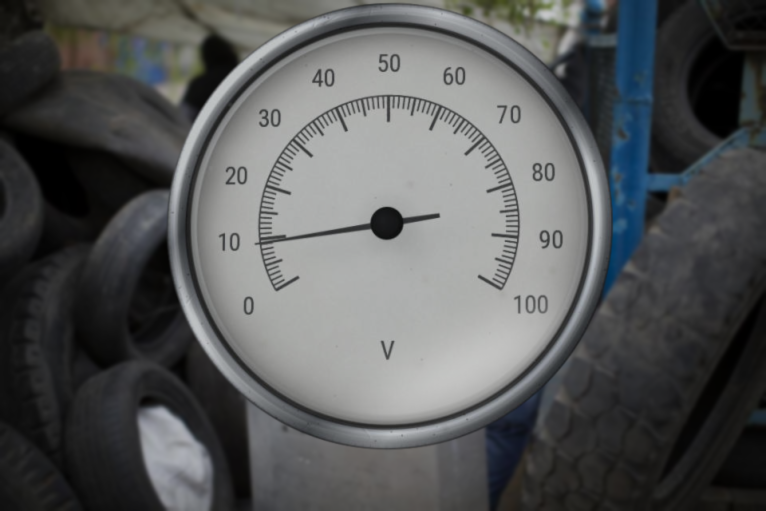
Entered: {"value": 9, "unit": "V"}
